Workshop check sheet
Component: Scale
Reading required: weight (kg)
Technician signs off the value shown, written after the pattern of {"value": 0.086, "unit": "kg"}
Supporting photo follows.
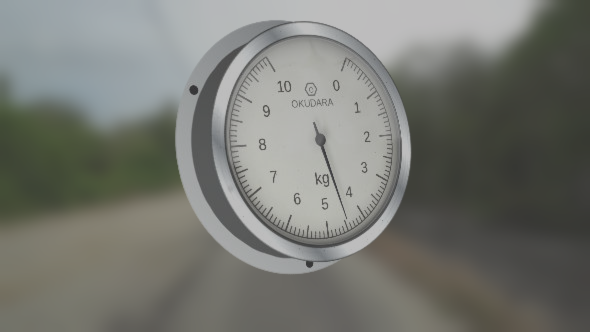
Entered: {"value": 4.5, "unit": "kg"}
